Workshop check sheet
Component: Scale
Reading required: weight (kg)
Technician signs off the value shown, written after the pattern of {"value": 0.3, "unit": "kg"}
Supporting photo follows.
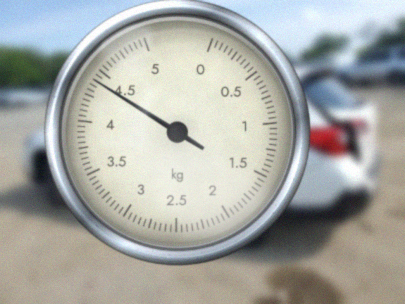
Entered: {"value": 4.4, "unit": "kg"}
